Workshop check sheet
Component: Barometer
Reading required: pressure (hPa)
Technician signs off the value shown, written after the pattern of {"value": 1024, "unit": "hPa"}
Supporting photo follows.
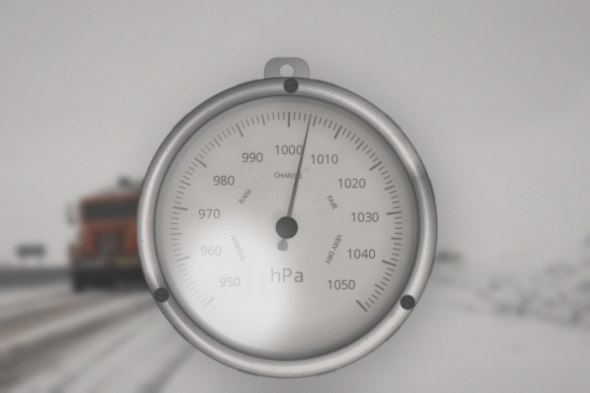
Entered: {"value": 1004, "unit": "hPa"}
